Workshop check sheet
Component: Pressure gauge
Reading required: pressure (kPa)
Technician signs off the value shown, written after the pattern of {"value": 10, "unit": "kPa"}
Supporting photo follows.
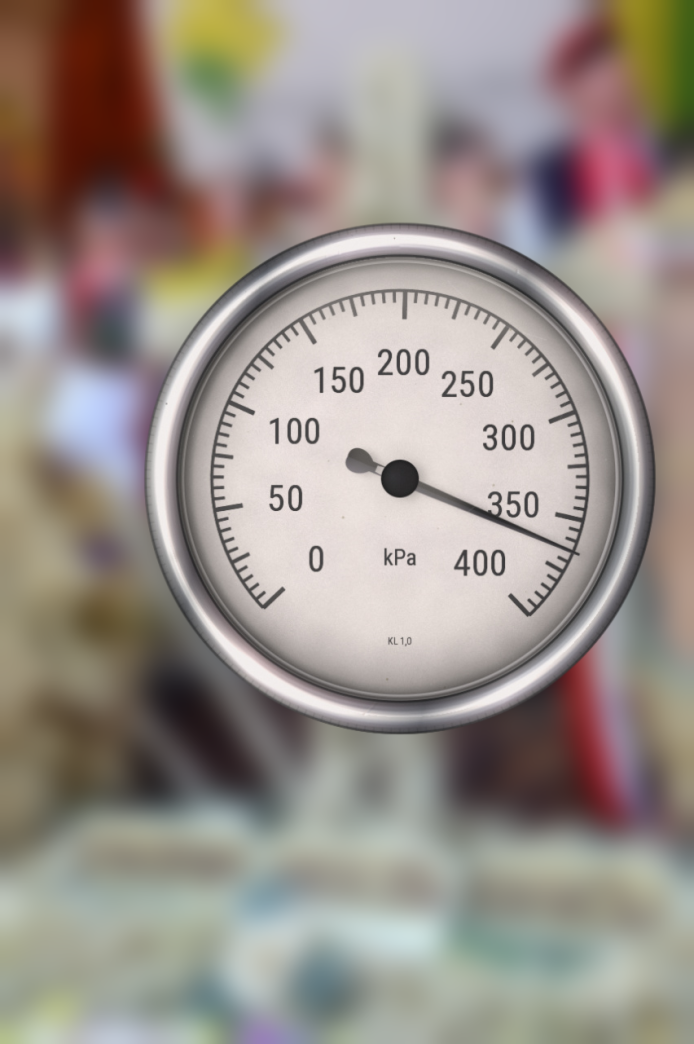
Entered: {"value": 365, "unit": "kPa"}
